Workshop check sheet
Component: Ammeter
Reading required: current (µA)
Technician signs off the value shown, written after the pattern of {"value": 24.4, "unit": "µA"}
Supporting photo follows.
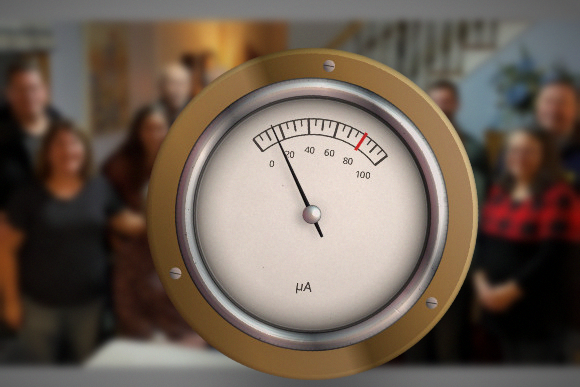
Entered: {"value": 15, "unit": "µA"}
